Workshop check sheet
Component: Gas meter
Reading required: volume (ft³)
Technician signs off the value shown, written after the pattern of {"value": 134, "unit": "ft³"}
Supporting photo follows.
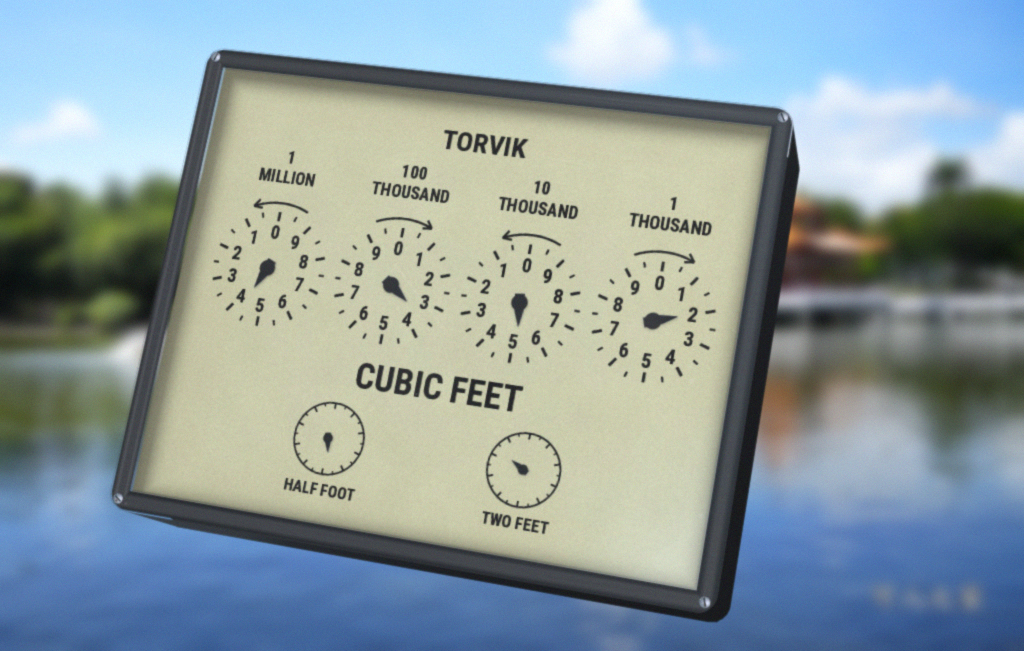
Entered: {"value": 435200, "unit": "ft³"}
